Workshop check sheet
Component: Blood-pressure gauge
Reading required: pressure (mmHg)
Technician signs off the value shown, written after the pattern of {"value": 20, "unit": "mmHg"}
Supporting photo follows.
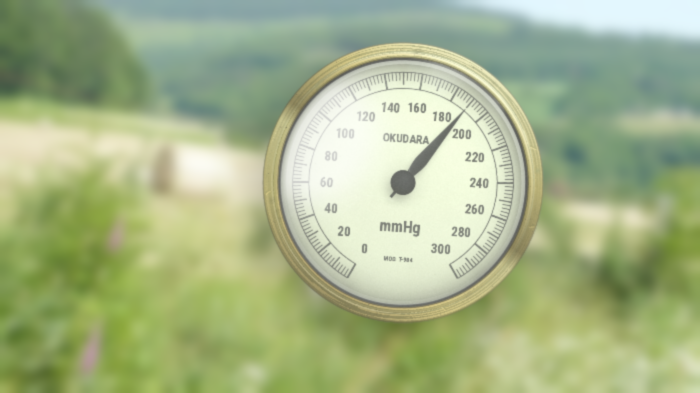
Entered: {"value": 190, "unit": "mmHg"}
